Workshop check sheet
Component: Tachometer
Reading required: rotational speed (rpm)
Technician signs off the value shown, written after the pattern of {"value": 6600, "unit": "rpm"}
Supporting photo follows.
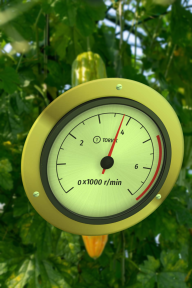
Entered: {"value": 3750, "unit": "rpm"}
